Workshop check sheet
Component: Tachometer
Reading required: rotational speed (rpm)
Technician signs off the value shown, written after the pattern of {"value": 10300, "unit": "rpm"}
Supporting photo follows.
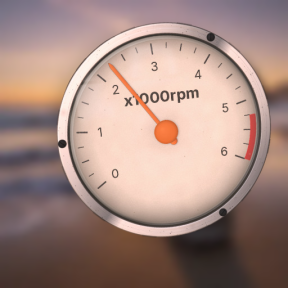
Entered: {"value": 2250, "unit": "rpm"}
